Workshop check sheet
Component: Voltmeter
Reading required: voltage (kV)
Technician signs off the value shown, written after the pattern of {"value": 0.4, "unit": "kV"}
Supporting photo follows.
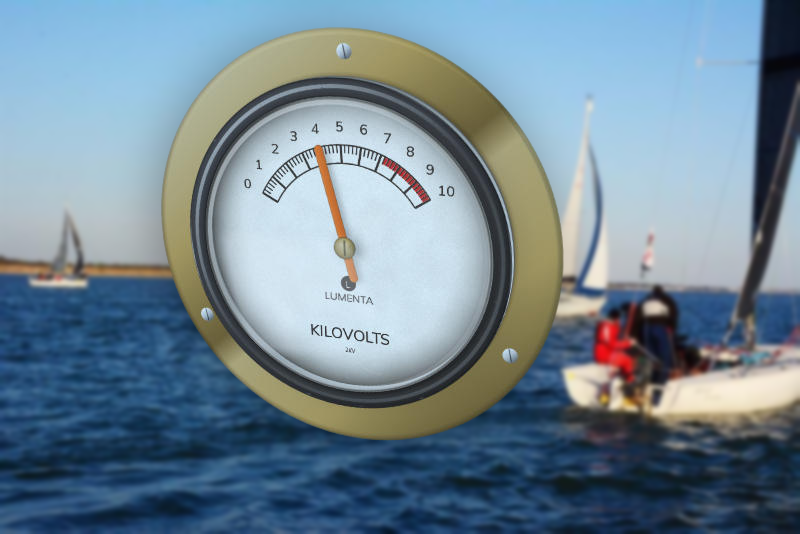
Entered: {"value": 4, "unit": "kV"}
